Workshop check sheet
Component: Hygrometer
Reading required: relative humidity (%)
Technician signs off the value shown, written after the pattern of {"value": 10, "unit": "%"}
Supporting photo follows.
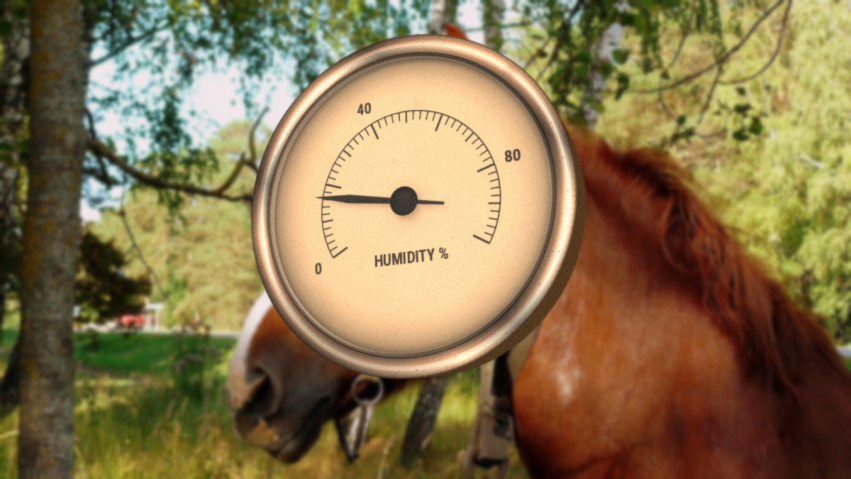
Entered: {"value": 16, "unit": "%"}
